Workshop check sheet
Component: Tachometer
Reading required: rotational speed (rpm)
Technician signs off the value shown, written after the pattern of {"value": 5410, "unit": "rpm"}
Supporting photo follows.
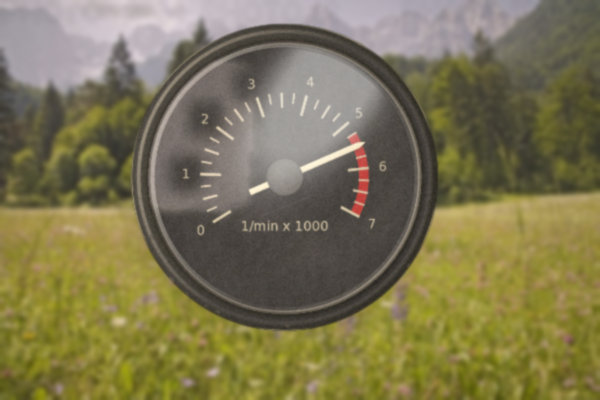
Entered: {"value": 5500, "unit": "rpm"}
